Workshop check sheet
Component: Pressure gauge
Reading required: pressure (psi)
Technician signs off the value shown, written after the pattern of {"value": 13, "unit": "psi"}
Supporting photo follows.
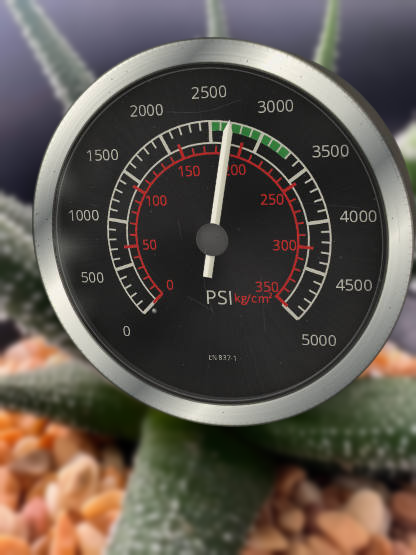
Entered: {"value": 2700, "unit": "psi"}
